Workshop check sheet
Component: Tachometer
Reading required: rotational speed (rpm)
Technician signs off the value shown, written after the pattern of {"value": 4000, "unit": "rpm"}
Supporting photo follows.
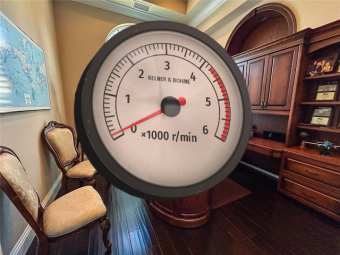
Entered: {"value": 100, "unit": "rpm"}
